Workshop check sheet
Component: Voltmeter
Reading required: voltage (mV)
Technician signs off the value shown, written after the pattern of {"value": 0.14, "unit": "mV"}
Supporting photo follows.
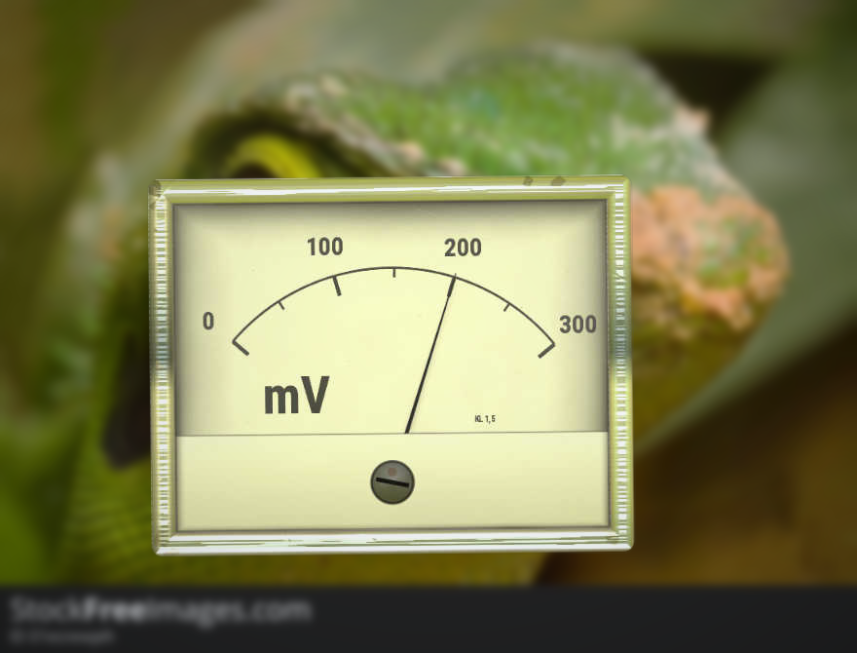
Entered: {"value": 200, "unit": "mV"}
